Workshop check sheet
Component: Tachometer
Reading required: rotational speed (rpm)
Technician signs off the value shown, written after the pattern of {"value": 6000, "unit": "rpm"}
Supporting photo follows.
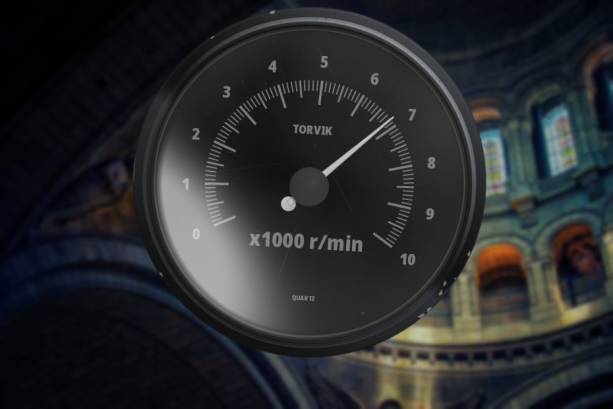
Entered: {"value": 6800, "unit": "rpm"}
